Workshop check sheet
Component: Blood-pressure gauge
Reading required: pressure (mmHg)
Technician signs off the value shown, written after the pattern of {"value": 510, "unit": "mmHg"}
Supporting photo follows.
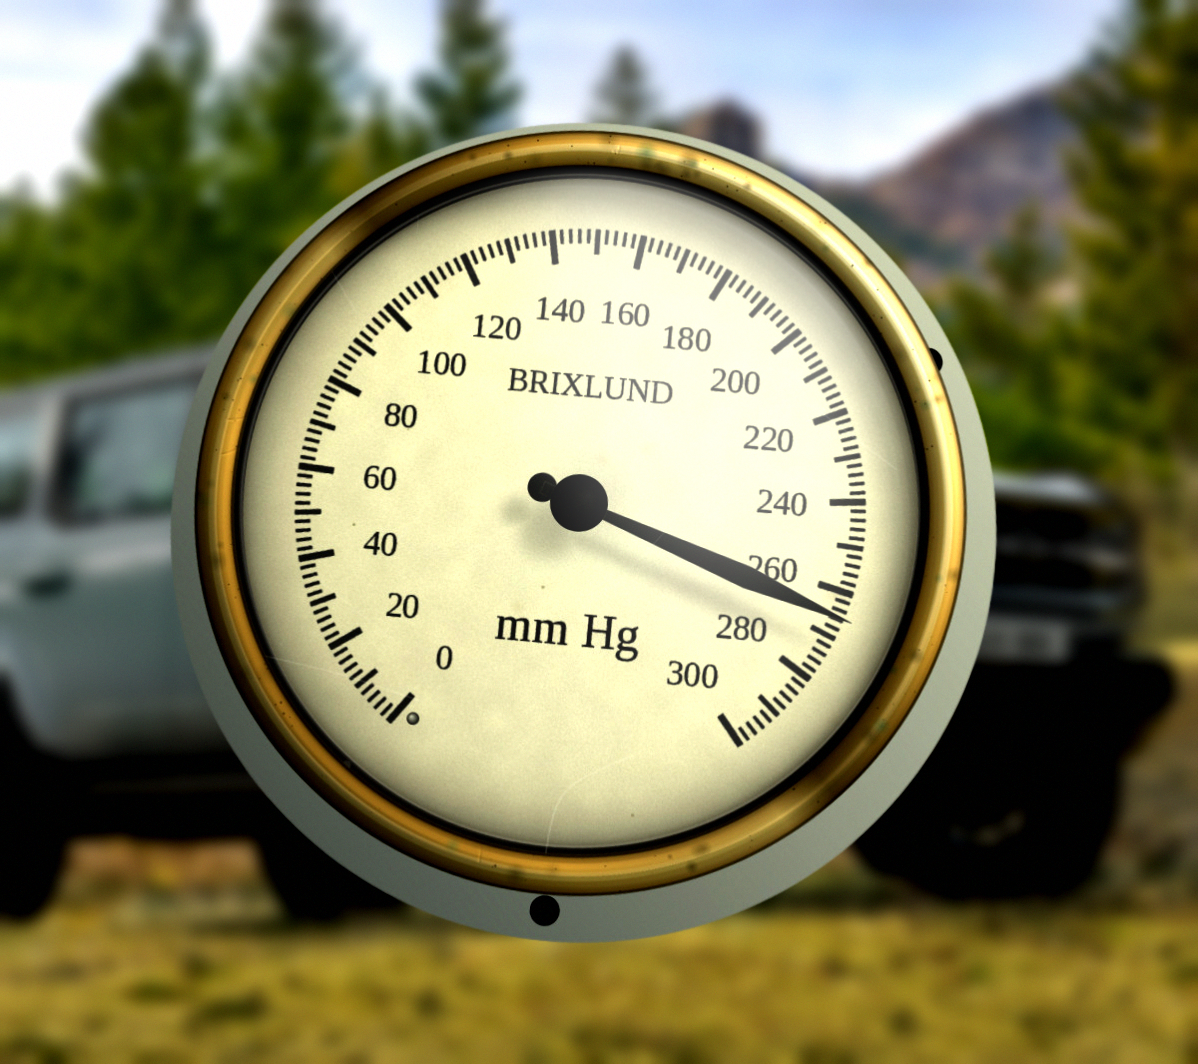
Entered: {"value": 266, "unit": "mmHg"}
